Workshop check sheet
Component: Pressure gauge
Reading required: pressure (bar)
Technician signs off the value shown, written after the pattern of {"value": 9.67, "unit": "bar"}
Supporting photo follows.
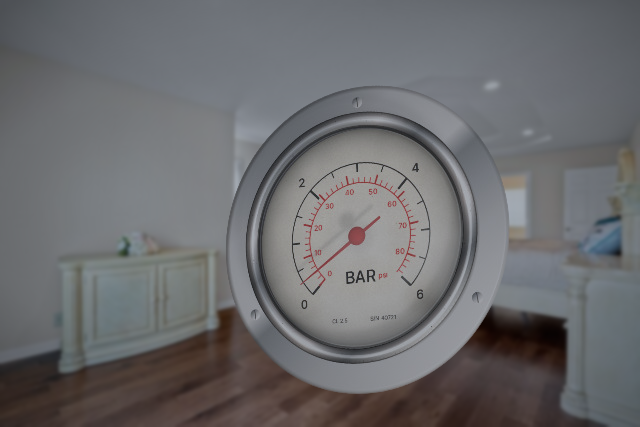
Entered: {"value": 0.25, "unit": "bar"}
